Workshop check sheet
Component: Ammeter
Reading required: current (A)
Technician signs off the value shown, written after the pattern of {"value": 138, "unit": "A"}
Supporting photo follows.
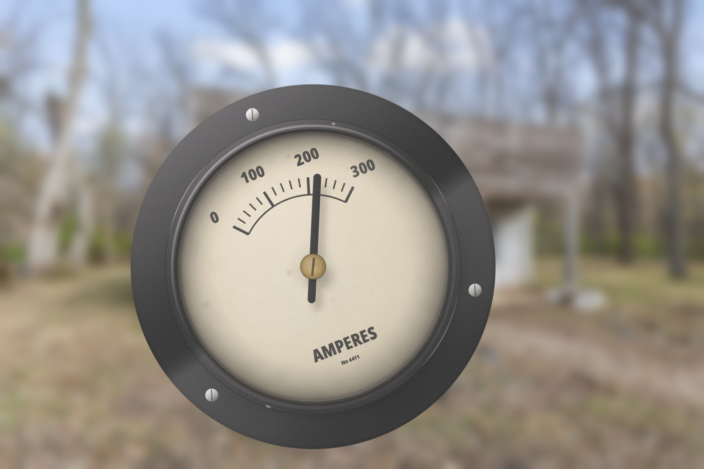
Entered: {"value": 220, "unit": "A"}
